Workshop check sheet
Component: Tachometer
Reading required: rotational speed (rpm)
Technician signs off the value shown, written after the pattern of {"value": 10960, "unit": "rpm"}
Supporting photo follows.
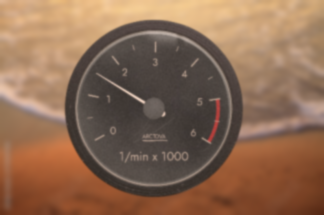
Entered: {"value": 1500, "unit": "rpm"}
